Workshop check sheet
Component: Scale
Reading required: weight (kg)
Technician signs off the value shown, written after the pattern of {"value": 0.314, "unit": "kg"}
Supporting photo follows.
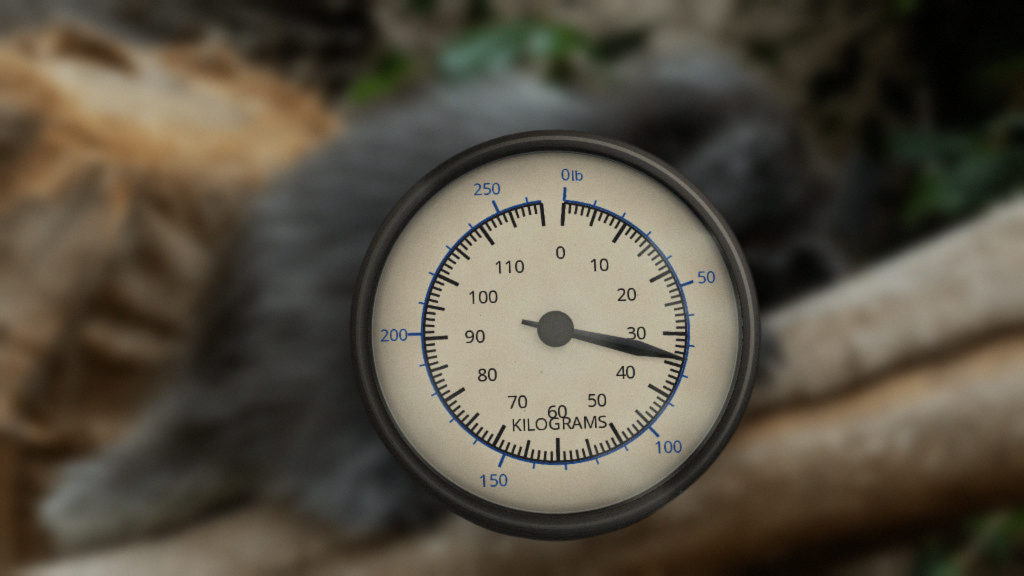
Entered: {"value": 34, "unit": "kg"}
